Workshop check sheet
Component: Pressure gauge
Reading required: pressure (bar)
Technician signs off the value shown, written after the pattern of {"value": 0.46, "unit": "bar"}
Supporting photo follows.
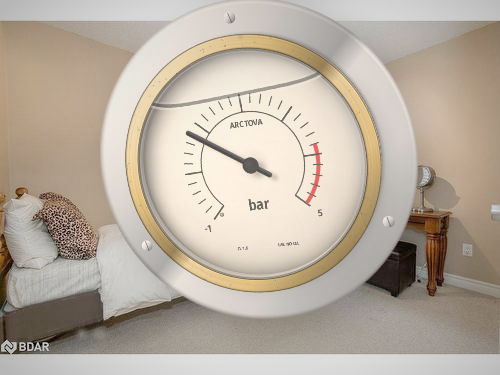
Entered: {"value": 0.8, "unit": "bar"}
